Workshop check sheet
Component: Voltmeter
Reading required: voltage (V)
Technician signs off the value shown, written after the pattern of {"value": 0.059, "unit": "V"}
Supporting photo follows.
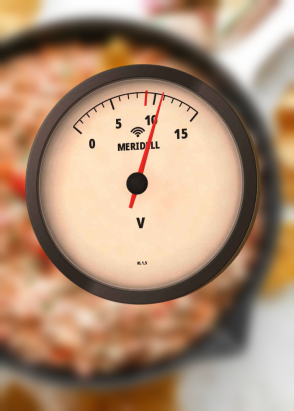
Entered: {"value": 11, "unit": "V"}
